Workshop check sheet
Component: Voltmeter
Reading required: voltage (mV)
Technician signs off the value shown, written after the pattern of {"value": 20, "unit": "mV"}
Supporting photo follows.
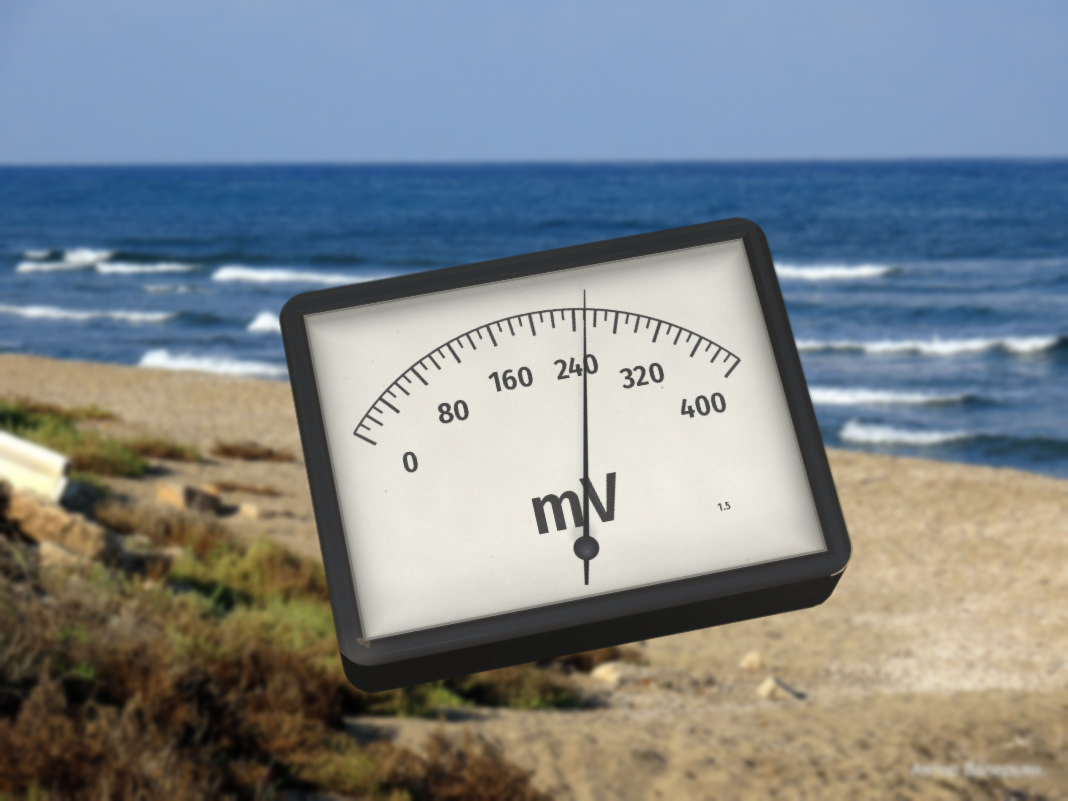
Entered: {"value": 250, "unit": "mV"}
